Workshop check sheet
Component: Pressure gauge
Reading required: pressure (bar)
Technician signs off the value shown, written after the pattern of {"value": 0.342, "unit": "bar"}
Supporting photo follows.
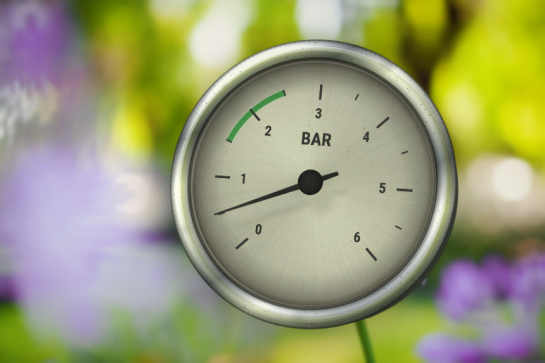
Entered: {"value": 0.5, "unit": "bar"}
